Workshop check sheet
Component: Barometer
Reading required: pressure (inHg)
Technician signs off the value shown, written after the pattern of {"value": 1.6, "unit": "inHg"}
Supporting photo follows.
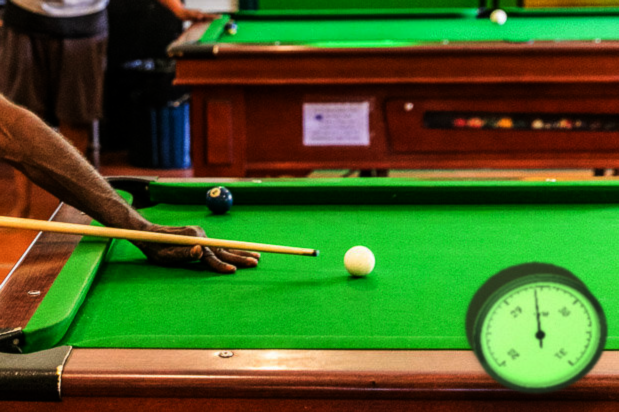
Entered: {"value": 29.4, "unit": "inHg"}
